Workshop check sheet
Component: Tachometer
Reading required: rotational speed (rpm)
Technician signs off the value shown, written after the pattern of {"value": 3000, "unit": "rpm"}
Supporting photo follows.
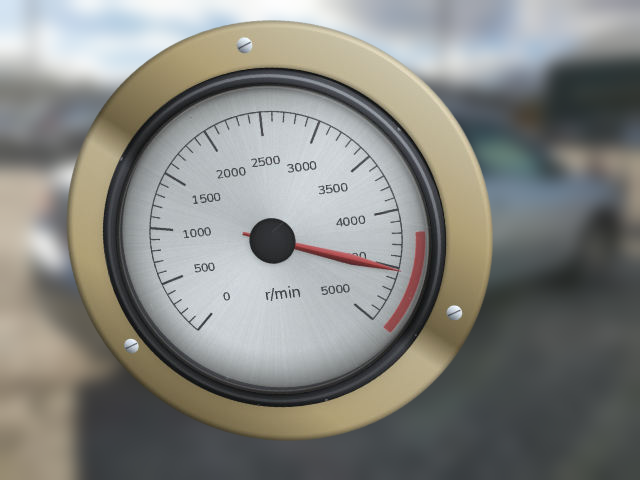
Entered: {"value": 4500, "unit": "rpm"}
